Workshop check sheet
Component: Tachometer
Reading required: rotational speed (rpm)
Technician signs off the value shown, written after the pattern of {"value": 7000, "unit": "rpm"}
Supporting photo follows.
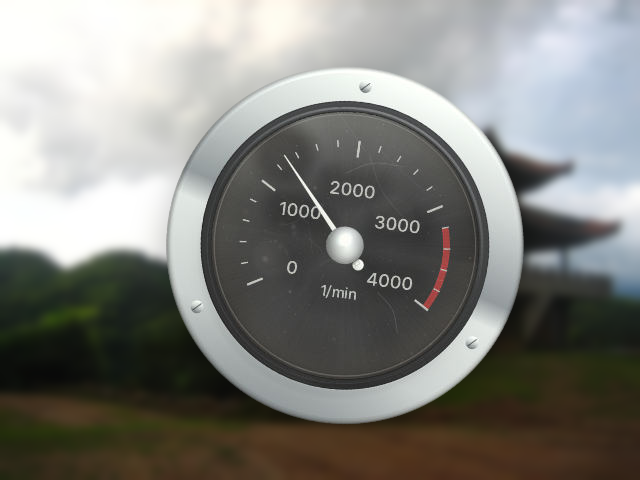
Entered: {"value": 1300, "unit": "rpm"}
